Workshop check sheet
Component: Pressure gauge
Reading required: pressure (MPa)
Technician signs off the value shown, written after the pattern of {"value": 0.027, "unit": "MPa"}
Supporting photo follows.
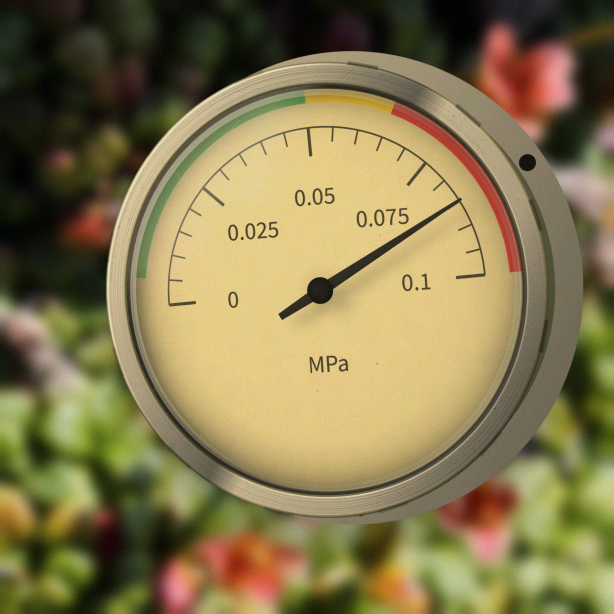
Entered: {"value": 0.085, "unit": "MPa"}
